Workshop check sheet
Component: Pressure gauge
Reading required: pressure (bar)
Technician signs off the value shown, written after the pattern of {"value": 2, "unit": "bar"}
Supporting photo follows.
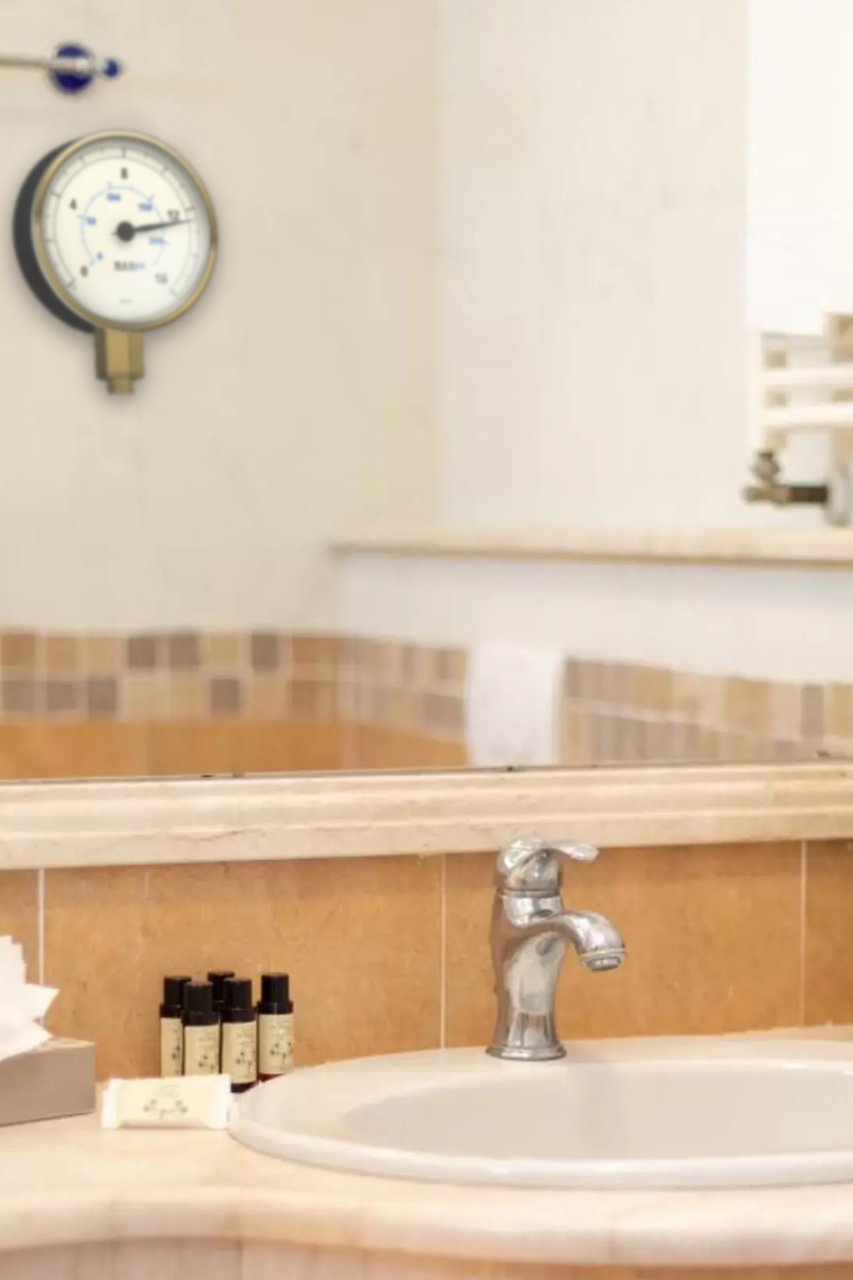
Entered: {"value": 12.5, "unit": "bar"}
